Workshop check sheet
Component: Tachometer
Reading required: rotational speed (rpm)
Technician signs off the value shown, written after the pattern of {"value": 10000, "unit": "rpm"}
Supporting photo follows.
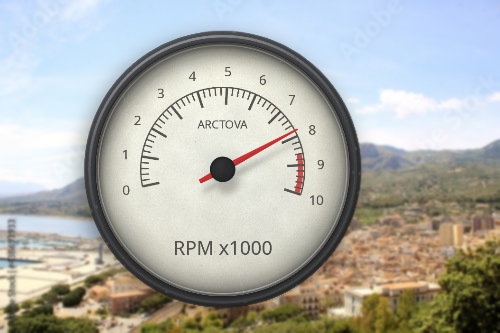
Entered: {"value": 7800, "unit": "rpm"}
